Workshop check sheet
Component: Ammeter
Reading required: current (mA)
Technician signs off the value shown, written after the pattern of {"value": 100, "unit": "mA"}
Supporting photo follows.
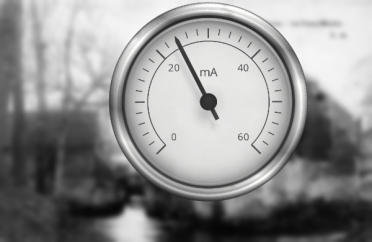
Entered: {"value": 24, "unit": "mA"}
